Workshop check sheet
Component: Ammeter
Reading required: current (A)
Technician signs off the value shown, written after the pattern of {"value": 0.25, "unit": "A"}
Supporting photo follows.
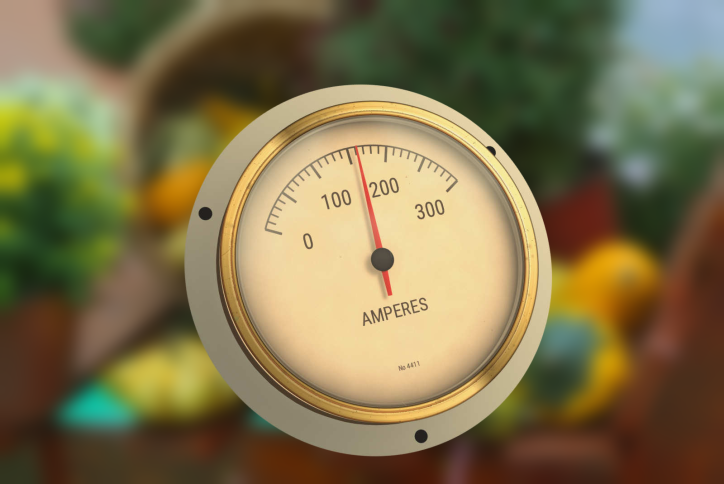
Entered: {"value": 160, "unit": "A"}
